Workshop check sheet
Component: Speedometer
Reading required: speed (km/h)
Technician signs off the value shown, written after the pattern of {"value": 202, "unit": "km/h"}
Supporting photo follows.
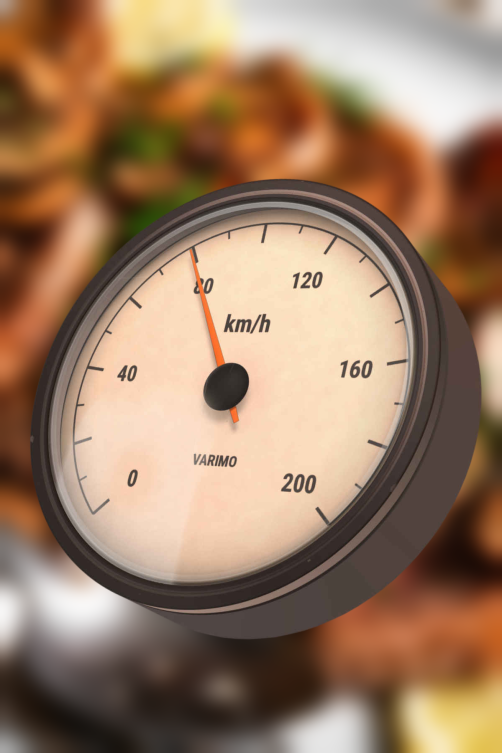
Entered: {"value": 80, "unit": "km/h"}
